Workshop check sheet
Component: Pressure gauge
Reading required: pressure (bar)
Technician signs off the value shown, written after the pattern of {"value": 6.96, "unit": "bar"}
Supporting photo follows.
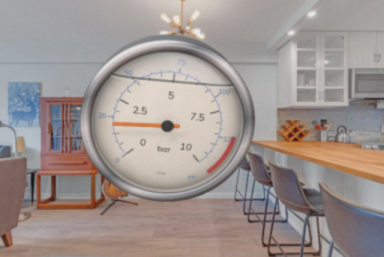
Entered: {"value": 1.5, "unit": "bar"}
